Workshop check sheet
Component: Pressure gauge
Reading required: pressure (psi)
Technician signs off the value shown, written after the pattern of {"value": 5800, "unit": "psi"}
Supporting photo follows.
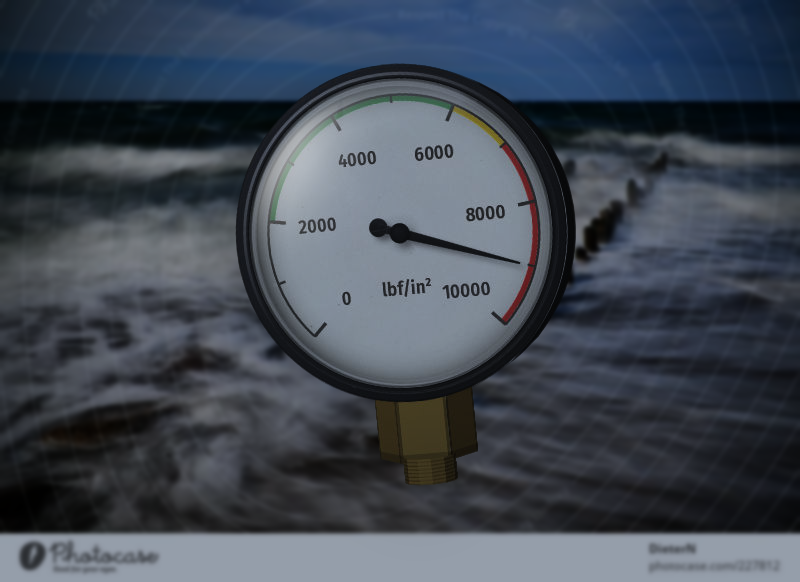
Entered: {"value": 9000, "unit": "psi"}
